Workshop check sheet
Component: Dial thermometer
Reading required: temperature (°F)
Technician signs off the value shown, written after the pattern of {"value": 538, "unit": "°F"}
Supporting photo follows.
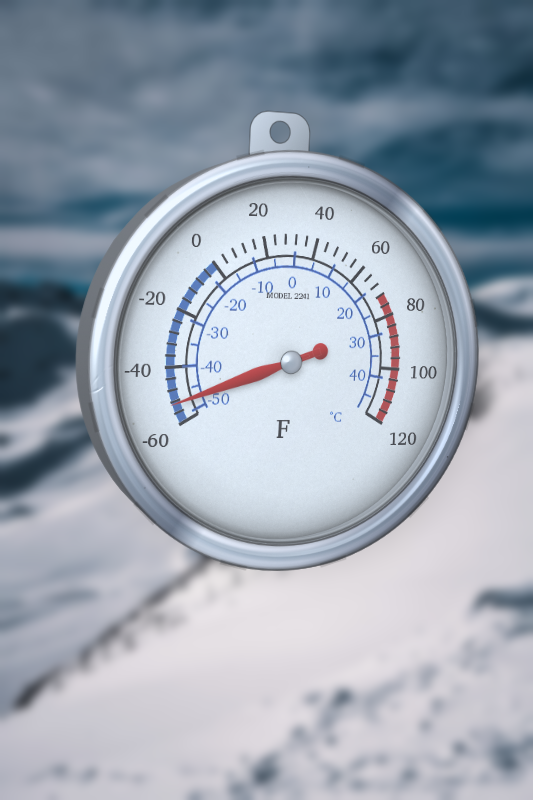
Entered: {"value": -52, "unit": "°F"}
